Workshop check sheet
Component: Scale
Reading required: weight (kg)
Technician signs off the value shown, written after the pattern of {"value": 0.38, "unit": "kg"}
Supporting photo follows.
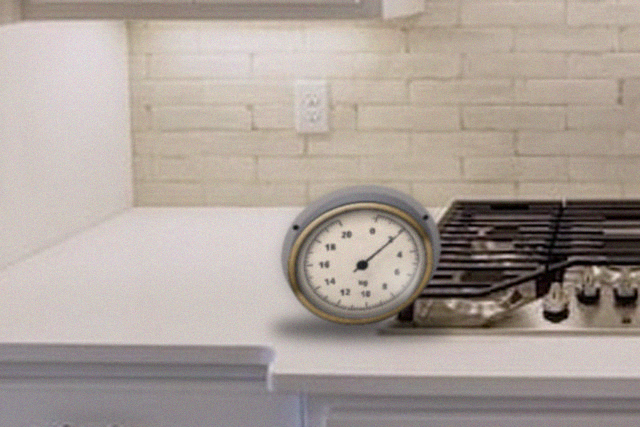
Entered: {"value": 2, "unit": "kg"}
